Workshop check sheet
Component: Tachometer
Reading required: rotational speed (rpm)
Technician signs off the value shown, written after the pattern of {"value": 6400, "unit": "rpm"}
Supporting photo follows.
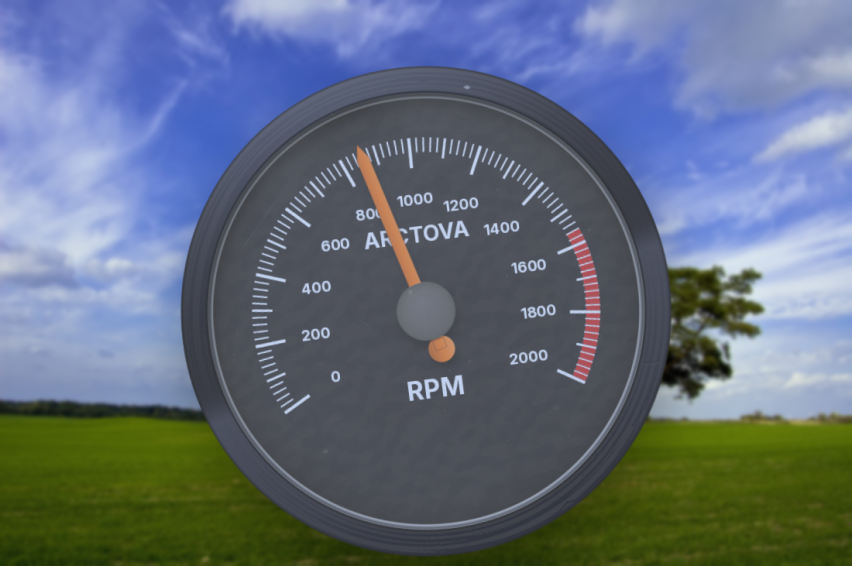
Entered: {"value": 860, "unit": "rpm"}
